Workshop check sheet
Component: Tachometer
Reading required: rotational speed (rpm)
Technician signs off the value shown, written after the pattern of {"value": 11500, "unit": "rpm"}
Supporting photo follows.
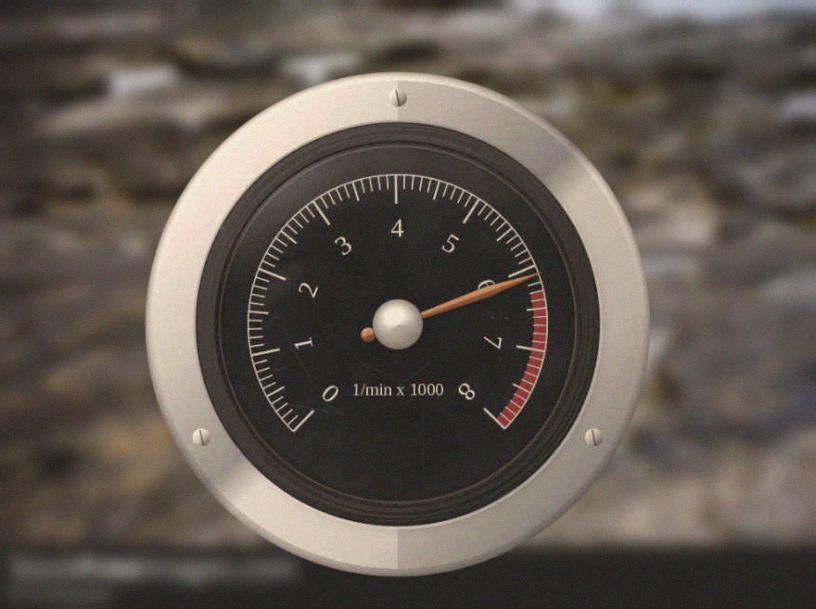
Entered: {"value": 6100, "unit": "rpm"}
